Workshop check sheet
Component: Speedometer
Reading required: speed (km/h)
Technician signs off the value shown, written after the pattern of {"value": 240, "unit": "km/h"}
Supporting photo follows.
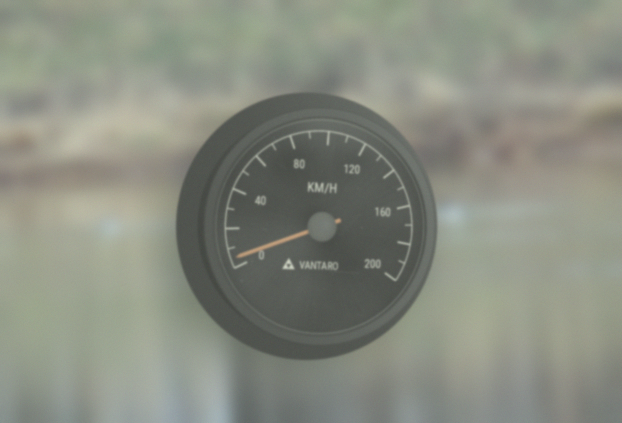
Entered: {"value": 5, "unit": "km/h"}
